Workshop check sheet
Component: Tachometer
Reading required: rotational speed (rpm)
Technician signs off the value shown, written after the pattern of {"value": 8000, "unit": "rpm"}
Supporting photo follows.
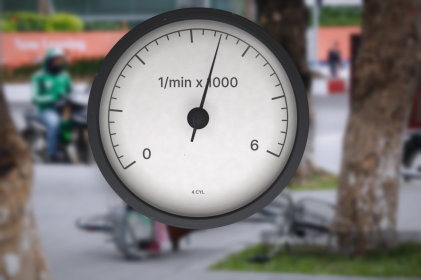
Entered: {"value": 3500, "unit": "rpm"}
